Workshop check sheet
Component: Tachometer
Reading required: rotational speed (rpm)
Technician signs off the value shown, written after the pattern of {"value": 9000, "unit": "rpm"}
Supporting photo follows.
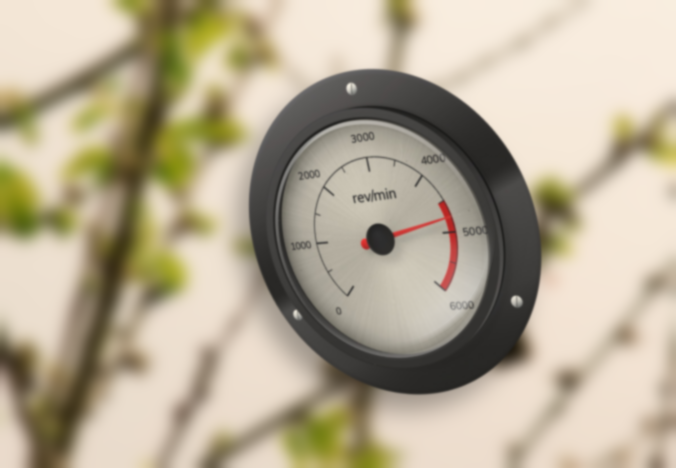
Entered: {"value": 4750, "unit": "rpm"}
